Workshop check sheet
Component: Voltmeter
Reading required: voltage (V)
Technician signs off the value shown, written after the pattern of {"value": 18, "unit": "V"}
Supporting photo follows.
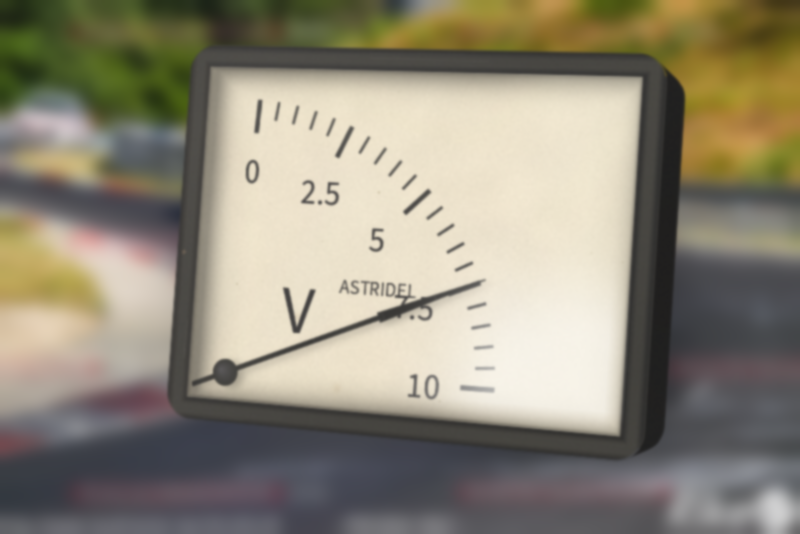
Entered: {"value": 7.5, "unit": "V"}
